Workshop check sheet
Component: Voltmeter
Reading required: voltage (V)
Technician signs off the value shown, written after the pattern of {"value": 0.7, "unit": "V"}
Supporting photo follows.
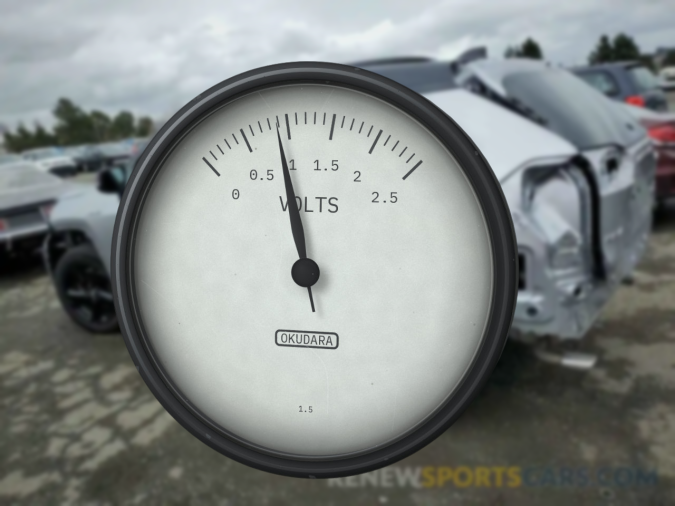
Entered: {"value": 0.9, "unit": "V"}
